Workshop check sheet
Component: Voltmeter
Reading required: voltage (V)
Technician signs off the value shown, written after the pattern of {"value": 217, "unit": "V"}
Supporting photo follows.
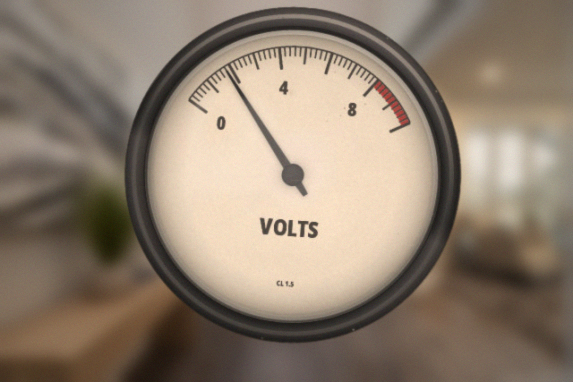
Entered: {"value": 1.8, "unit": "V"}
